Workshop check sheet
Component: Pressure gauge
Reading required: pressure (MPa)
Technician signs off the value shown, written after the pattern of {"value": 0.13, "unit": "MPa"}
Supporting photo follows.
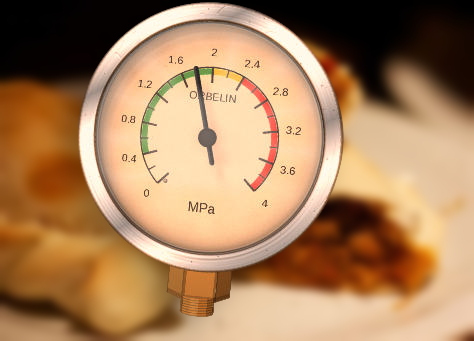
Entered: {"value": 1.8, "unit": "MPa"}
